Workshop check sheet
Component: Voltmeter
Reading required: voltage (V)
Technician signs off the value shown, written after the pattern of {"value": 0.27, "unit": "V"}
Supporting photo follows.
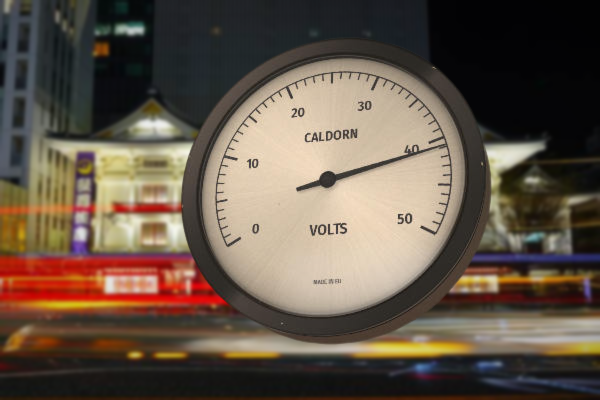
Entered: {"value": 41, "unit": "V"}
